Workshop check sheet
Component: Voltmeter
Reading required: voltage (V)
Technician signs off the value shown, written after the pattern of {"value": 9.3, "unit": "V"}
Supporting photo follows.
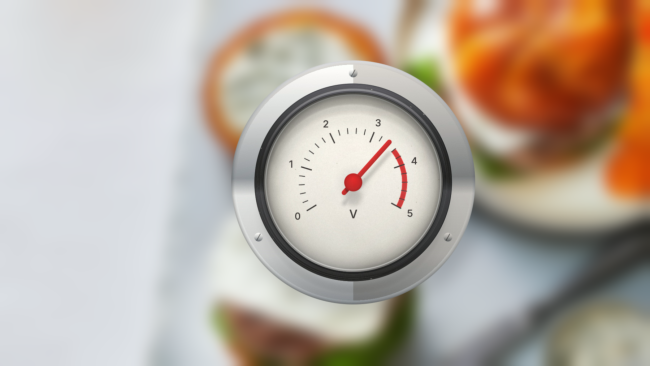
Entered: {"value": 3.4, "unit": "V"}
